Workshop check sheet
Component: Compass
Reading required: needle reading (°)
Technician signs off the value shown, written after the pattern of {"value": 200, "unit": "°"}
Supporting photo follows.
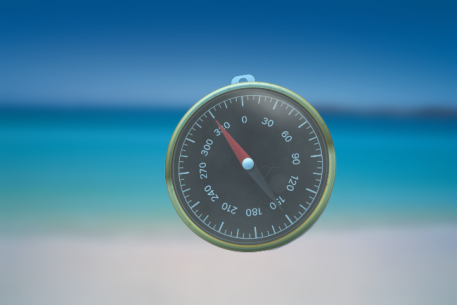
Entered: {"value": 330, "unit": "°"}
